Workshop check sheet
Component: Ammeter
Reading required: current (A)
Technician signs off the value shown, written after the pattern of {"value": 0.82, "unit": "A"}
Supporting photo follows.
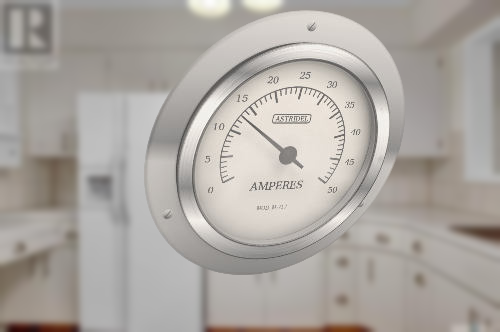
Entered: {"value": 13, "unit": "A"}
